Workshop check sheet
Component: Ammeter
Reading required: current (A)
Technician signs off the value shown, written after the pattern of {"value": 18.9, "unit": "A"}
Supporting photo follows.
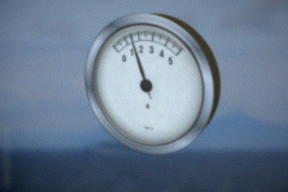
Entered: {"value": 1.5, "unit": "A"}
